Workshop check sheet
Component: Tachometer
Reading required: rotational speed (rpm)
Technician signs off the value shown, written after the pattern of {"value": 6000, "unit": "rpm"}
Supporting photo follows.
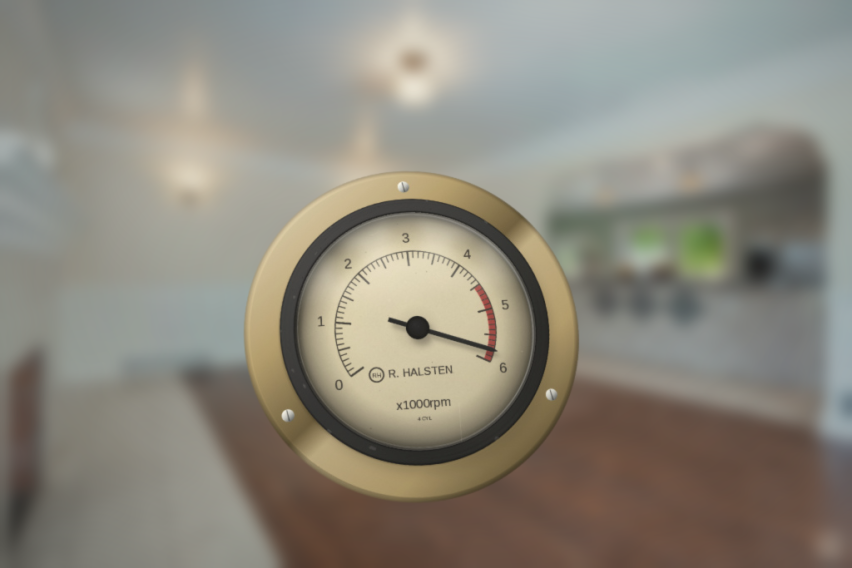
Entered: {"value": 5800, "unit": "rpm"}
